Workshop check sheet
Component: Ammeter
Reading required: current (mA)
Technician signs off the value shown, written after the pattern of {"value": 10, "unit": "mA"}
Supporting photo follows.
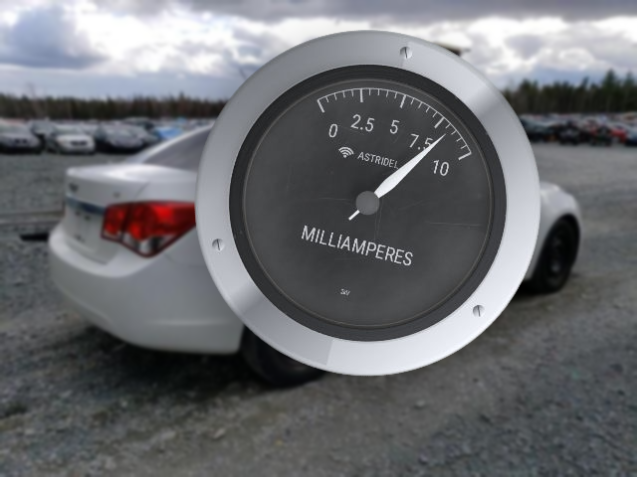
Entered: {"value": 8.25, "unit": "mA"}
